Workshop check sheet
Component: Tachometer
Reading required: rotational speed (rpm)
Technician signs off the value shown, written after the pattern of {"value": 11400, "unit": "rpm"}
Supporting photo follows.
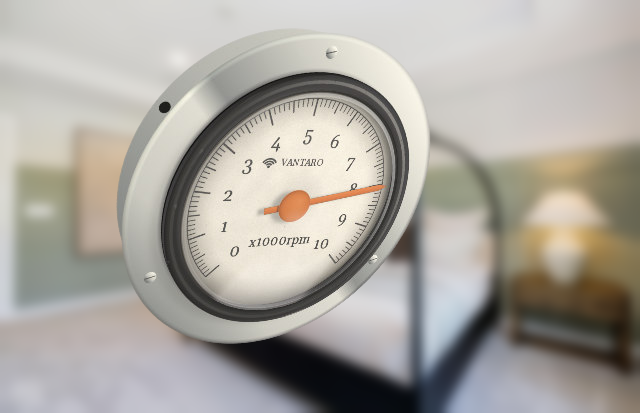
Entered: {"value": 8000, "unit": "rpm"}
